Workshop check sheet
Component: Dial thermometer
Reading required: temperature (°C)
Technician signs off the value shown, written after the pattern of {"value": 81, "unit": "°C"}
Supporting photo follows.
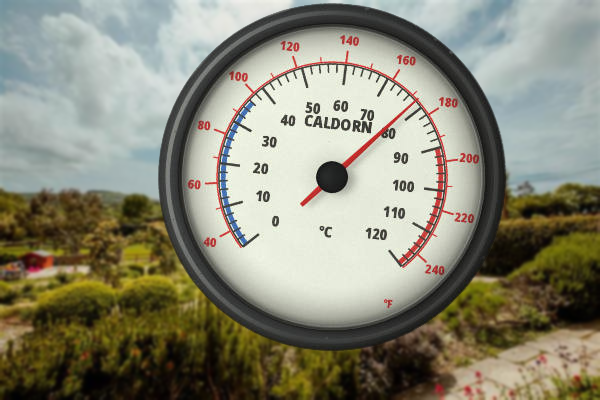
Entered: {"value": 78, "unit": "°C"}
